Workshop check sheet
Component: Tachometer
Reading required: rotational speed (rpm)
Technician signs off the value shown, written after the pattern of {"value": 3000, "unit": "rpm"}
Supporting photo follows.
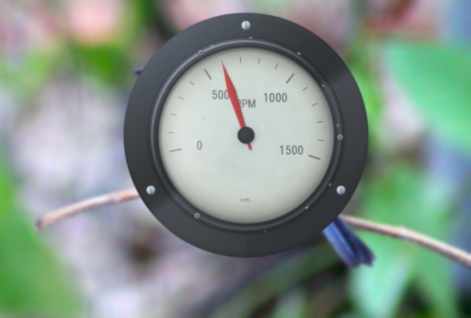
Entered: {"value": 600, "unit": "rpm"}
